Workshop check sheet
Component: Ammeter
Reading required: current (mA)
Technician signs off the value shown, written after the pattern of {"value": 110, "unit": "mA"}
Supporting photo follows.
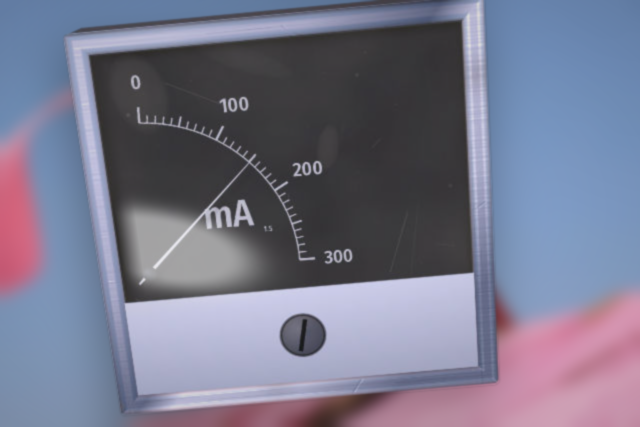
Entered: {"value": 150, "unit": "mA"}
